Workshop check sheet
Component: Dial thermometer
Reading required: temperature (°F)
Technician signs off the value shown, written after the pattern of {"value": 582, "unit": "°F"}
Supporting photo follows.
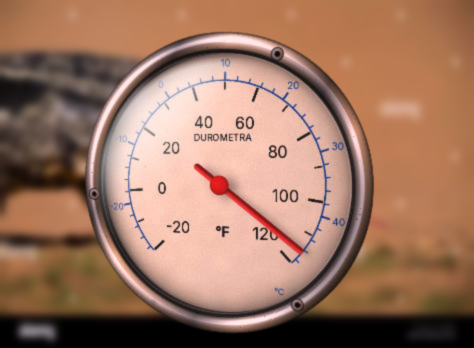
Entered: {"value": 115, "unit": "°F"}
